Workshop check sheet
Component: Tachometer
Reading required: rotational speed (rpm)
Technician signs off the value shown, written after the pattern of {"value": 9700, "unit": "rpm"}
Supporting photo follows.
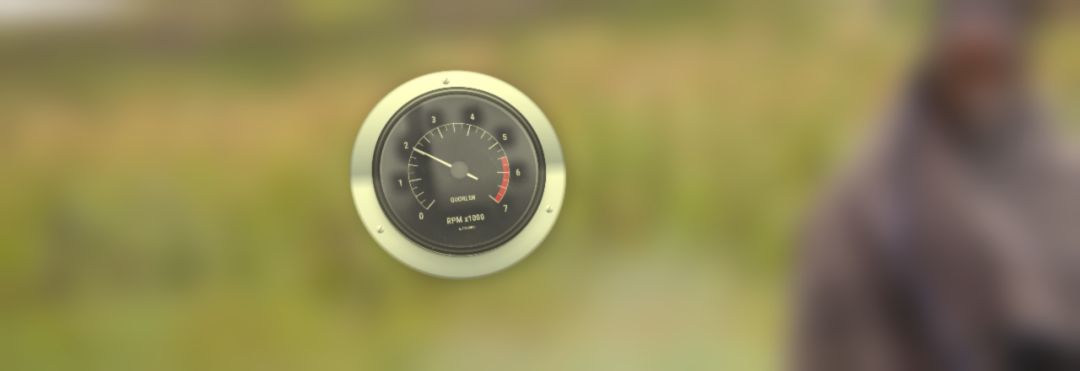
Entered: {"value": 2000, "unit": "rpm"}
